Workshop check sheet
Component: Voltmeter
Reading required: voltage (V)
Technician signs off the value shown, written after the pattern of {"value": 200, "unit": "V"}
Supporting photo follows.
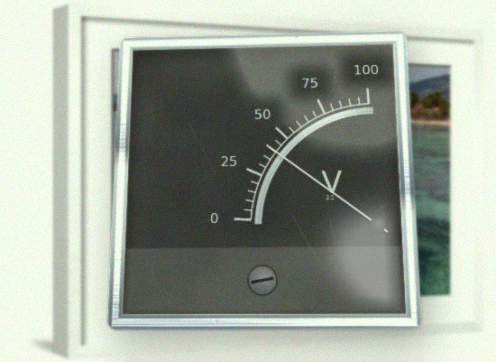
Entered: {"value": 40, "unit": "V"}
